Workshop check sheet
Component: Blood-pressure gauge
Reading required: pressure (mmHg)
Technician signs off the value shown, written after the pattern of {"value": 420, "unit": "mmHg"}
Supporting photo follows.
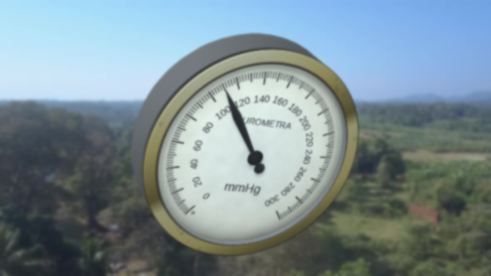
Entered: {"value": 110, "unit": "mmHg"}
